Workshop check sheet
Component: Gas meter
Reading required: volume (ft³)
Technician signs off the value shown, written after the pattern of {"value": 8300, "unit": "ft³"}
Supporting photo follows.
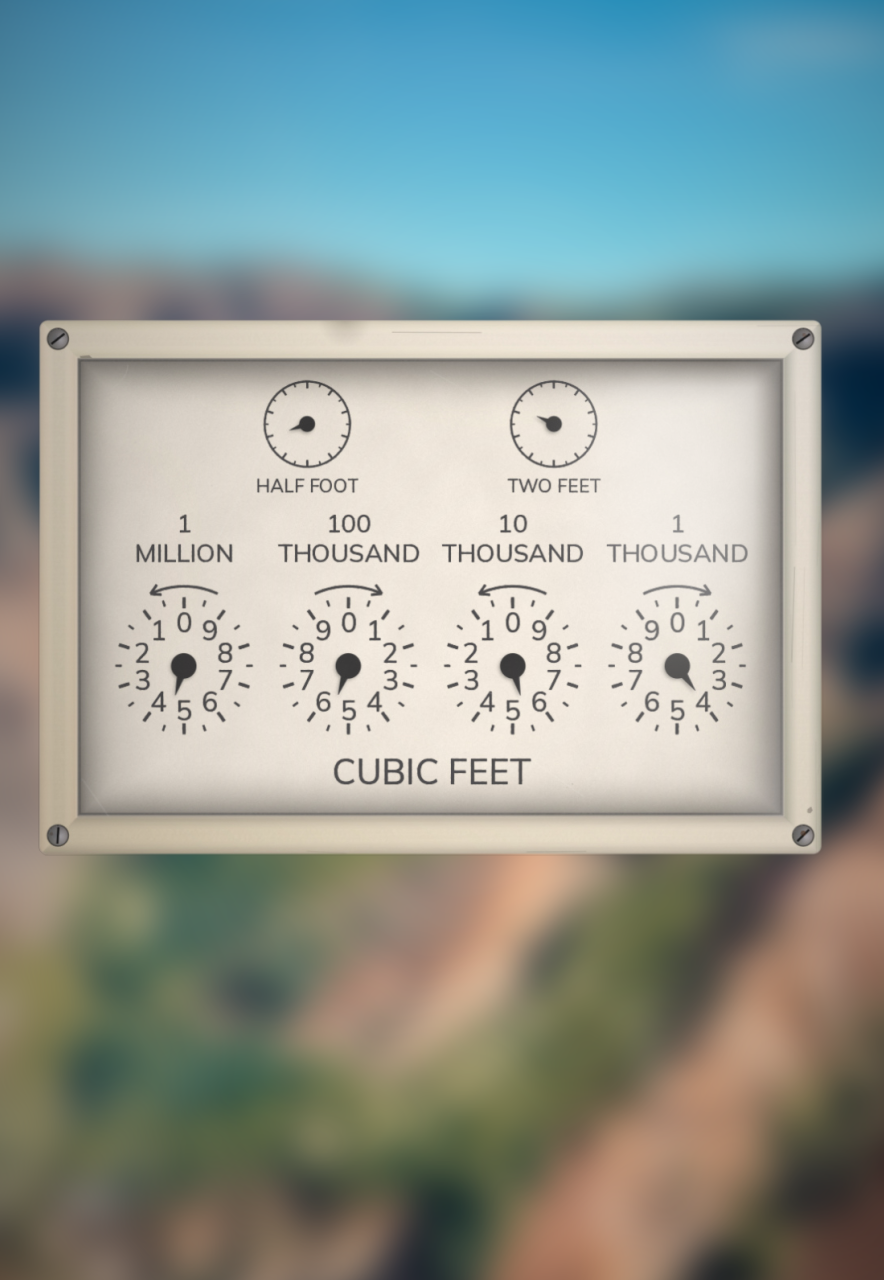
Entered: {"value": 455400, "unit": "ft³"}
